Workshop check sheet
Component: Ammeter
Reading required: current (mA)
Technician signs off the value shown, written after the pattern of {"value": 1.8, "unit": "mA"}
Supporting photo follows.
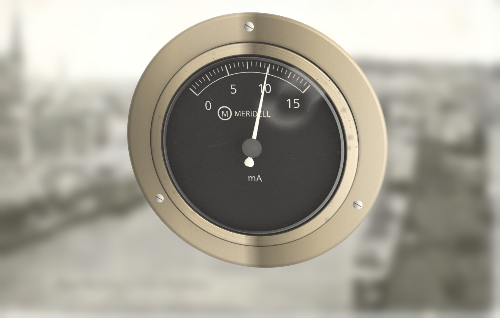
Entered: {"value": 10, "unit": "mA"}
